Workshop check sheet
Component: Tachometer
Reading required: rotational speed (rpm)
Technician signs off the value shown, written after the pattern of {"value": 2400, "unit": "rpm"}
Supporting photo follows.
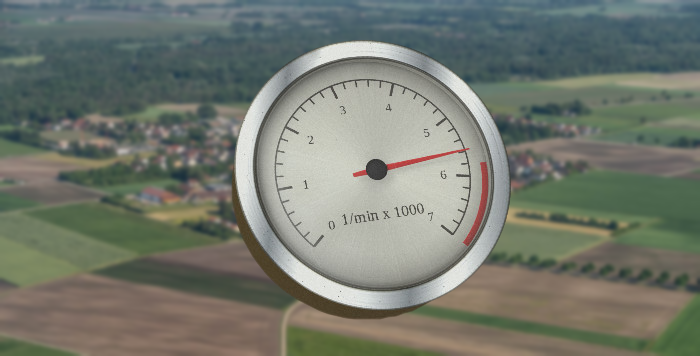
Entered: {"value": 5600, "unit": "rpm"}
